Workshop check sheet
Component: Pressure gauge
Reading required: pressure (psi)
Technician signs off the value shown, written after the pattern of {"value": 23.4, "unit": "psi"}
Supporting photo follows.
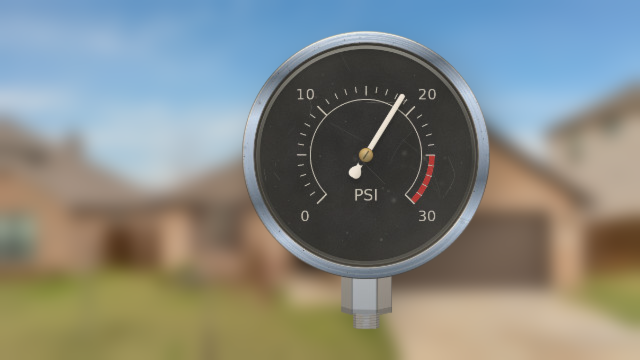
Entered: {"value": 18.5, "unit": "psi"}
